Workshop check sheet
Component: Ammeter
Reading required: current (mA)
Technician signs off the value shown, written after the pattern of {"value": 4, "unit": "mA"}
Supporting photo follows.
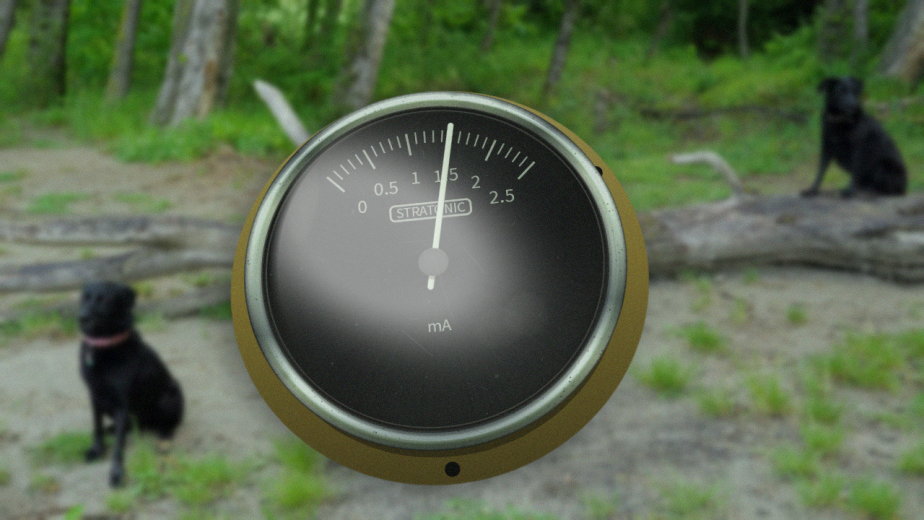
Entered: {"value": 1.5, "unit": "mA"}
